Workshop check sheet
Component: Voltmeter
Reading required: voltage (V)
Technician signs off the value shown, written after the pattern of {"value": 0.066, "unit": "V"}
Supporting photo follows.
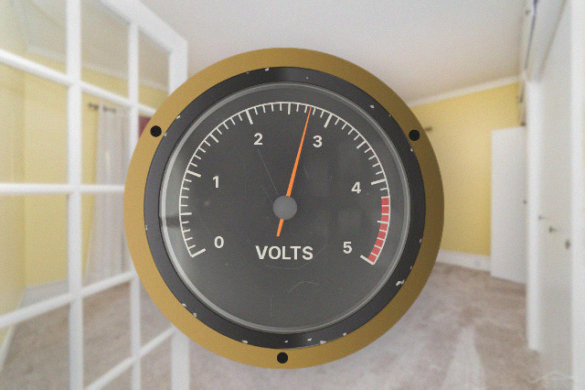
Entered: {"value": 2.75, "unit": "V"}
